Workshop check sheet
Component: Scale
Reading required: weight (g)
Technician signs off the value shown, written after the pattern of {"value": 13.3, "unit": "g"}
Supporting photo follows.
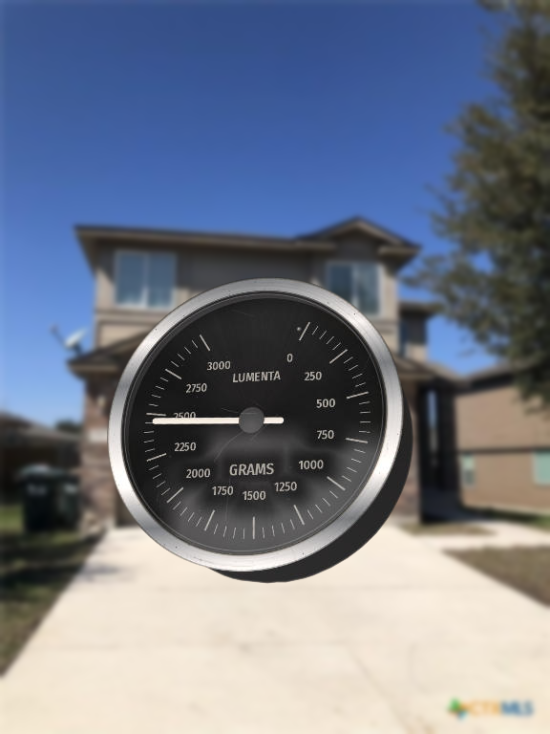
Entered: {"value": 2450, "unit": "g"}
